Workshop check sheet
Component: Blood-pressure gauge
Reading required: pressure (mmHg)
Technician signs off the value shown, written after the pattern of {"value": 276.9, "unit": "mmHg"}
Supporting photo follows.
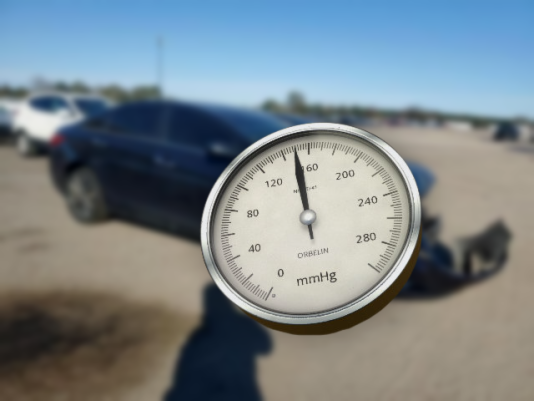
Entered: {"value": 150, "unit": "mmHg"}
